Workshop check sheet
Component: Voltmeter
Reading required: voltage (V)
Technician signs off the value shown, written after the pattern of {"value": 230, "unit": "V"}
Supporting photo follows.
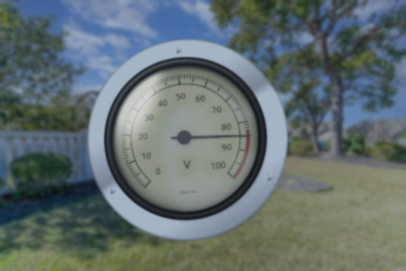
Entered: {"value": 85, "unit": "V"}
